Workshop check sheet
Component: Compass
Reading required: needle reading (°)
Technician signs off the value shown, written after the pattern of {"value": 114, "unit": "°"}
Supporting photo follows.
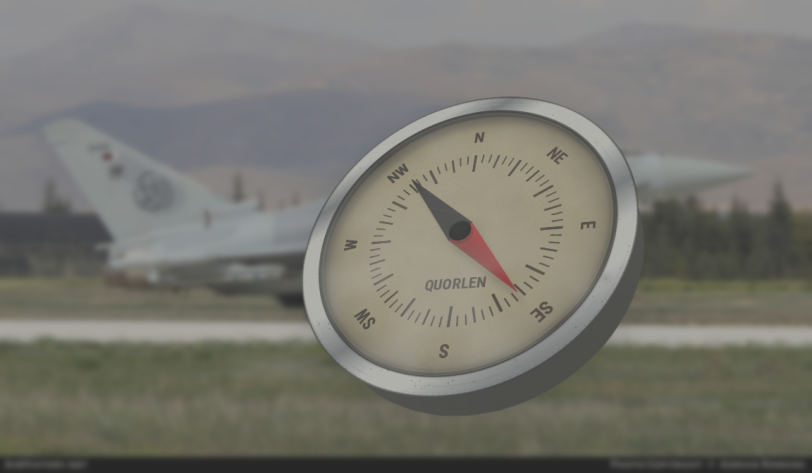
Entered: {"value": 137.5, "unit": "°"}
